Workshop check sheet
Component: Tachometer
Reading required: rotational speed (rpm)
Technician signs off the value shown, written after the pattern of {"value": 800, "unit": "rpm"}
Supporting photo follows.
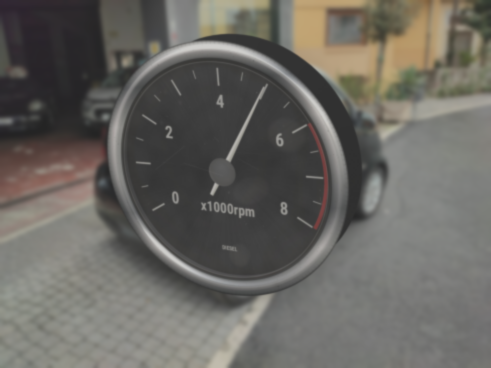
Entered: {"value": 5000, "unit": "rpm"}
